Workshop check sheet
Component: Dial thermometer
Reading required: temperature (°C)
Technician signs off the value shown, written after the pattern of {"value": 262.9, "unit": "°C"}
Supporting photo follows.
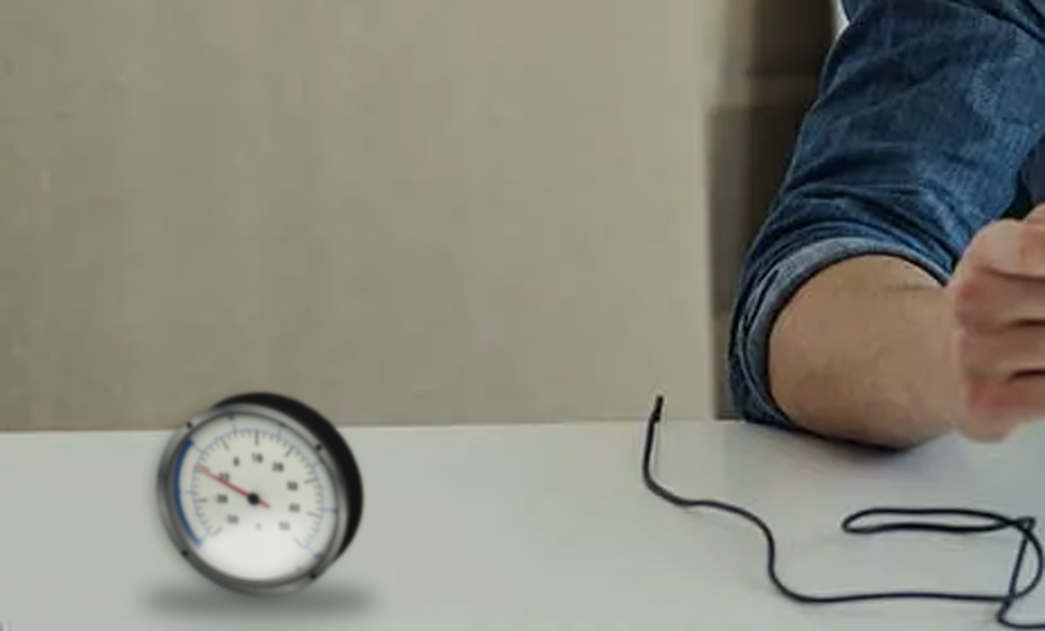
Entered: {"value": -10, "unit": "°C"}
